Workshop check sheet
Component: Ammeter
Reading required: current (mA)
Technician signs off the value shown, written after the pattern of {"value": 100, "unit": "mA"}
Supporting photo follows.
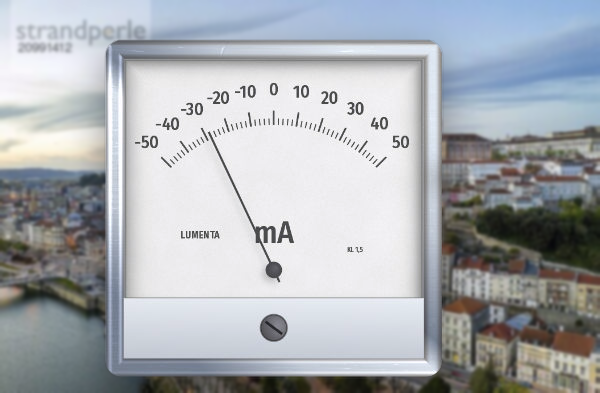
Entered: {"value": -28, "unit": "mA"}
